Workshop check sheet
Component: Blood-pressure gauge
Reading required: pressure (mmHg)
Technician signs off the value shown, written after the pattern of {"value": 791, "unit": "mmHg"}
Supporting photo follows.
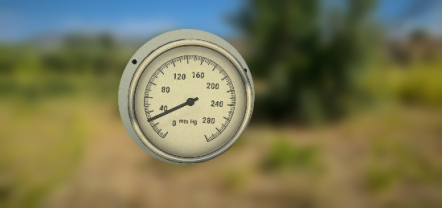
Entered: {"value": 30, "unit": "mmHg"}
